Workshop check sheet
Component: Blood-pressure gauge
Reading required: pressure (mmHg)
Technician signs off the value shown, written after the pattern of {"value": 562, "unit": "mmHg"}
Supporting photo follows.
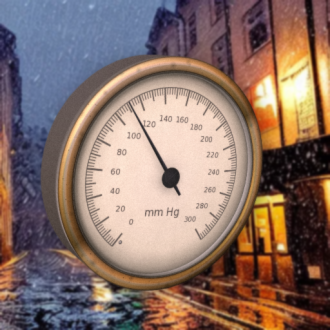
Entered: {"value": 110, "unit": "mmHg"}
